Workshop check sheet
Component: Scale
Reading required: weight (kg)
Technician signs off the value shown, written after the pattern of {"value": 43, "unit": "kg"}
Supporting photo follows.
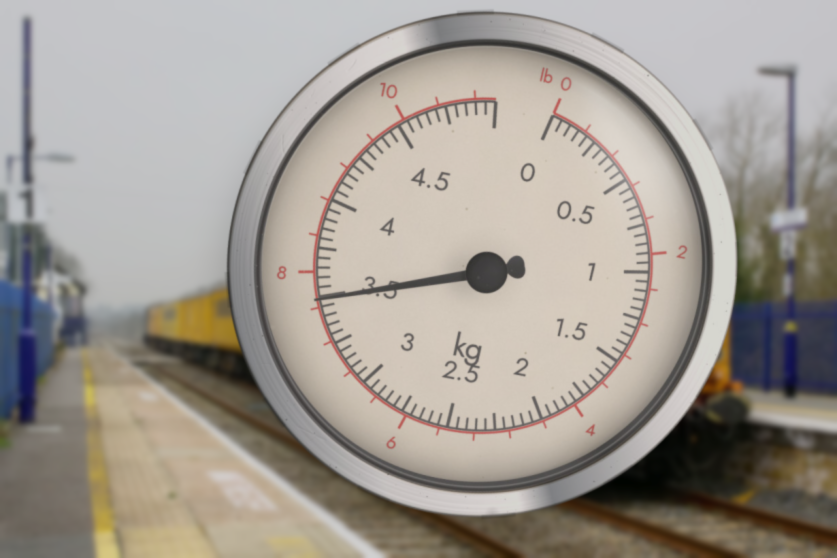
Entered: {"value": 3.5, "unit": "kg"}
